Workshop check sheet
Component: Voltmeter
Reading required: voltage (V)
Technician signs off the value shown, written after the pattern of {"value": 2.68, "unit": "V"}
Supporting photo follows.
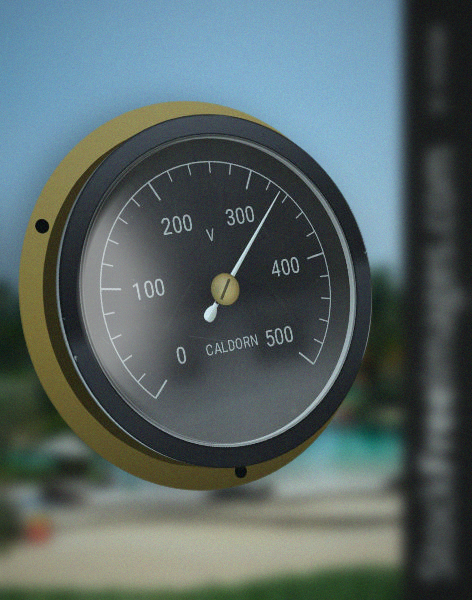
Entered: {"value": 330, "unit": "V"}
